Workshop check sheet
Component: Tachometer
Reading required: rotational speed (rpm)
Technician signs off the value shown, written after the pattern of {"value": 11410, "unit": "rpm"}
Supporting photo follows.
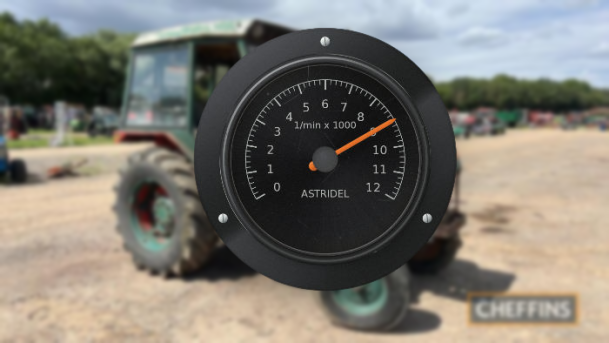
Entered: {"value": 9000, "unit": "rpm"}
